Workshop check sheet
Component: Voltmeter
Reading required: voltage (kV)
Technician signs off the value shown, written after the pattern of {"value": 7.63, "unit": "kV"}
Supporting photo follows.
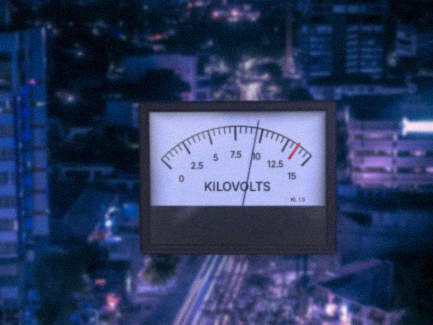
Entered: {"value": 9.5, "unit": "kV"}
